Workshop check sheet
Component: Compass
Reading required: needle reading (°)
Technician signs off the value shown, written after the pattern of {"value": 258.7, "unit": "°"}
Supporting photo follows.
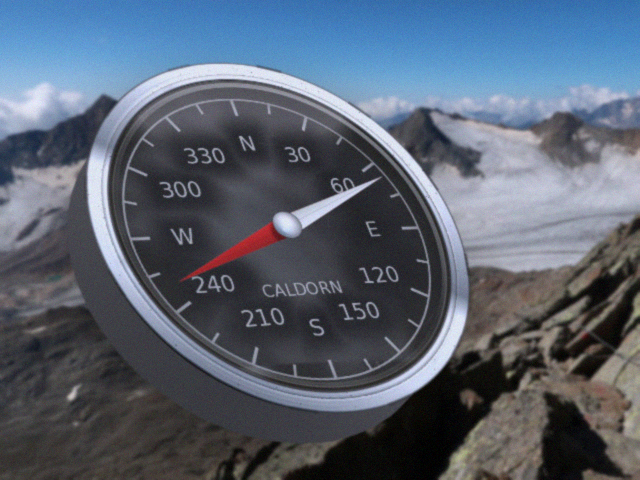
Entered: {"value": 247.5, "unit": "°"}
